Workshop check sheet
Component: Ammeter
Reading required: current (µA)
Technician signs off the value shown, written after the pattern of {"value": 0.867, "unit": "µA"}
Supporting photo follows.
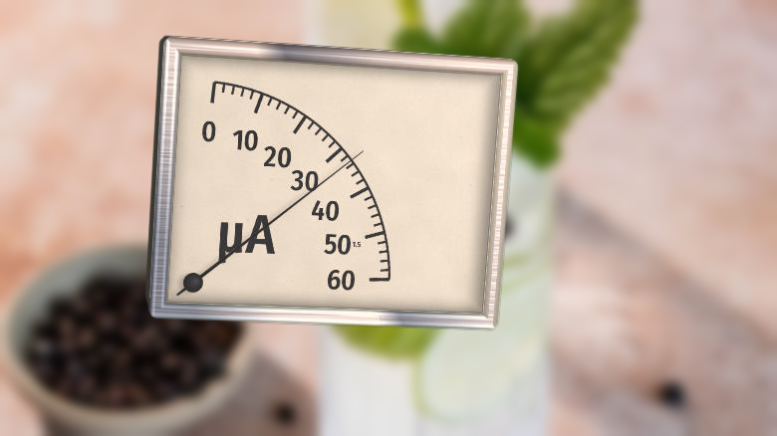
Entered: {"value": 33, "unit": "µA"}
